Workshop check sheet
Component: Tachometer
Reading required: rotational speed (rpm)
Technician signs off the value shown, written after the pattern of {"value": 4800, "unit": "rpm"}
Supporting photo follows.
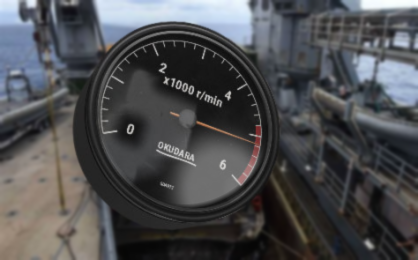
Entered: {"value": 5200, "unit": "rpm"}
